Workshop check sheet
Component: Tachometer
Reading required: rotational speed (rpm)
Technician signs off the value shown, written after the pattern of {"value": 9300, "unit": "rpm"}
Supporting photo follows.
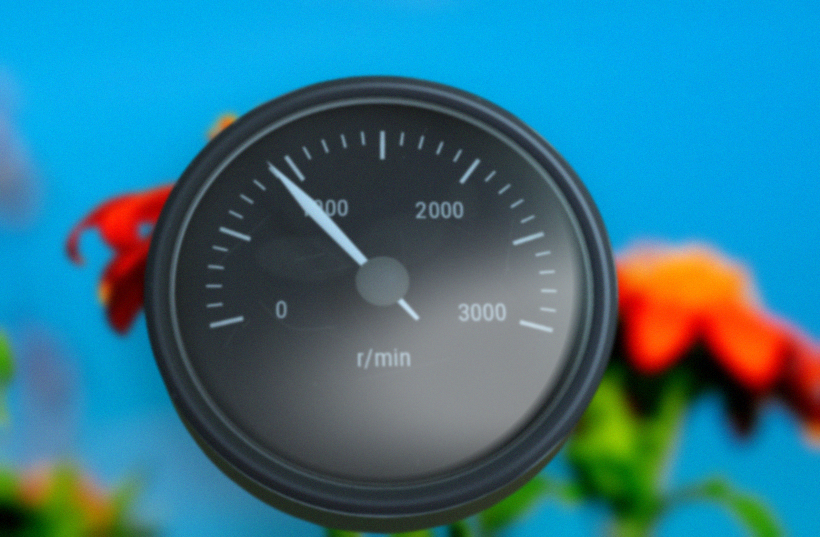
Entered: {"value": 900, "unit": "rpm"}
